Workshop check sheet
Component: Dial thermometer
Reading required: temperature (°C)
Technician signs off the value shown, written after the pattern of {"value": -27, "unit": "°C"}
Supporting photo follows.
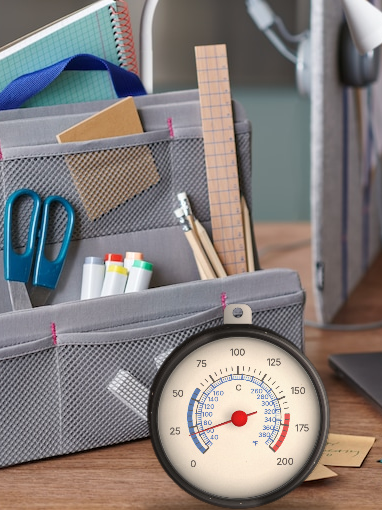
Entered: {"value": 20, "unit": "°C"}
